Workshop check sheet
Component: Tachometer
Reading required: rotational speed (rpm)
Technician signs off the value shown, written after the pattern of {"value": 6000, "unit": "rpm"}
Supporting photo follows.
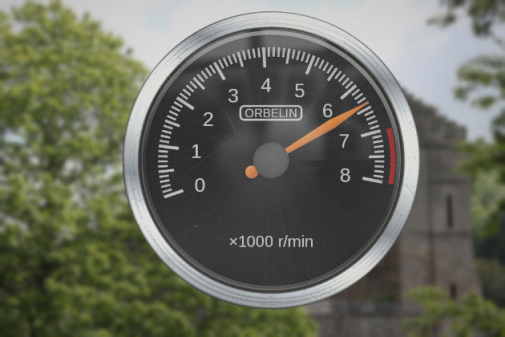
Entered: {"value": 6400, "unit": "rpm"}
